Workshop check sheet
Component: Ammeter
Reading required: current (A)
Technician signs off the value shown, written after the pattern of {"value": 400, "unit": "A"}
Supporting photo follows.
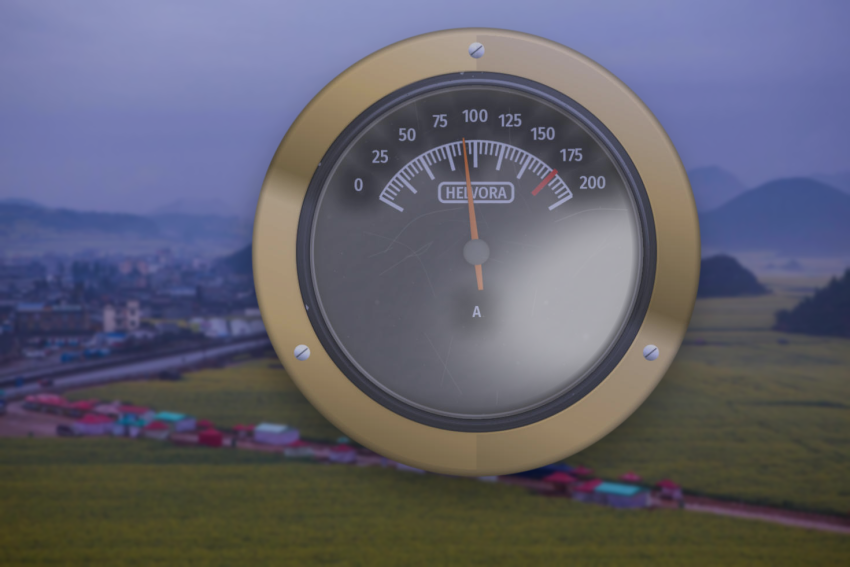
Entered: {"value": 90, "unit": "A"}
